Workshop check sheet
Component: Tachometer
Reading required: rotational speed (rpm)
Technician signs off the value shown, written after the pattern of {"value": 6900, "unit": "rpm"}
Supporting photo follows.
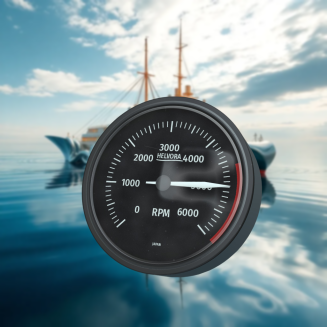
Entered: {"value": 5000, "unit": "rpm"}
